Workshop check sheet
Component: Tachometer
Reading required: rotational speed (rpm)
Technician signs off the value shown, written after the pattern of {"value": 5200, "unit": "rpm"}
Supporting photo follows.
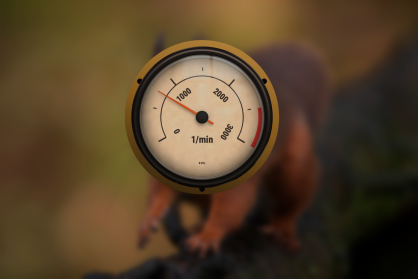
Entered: {"value": 750, "unit": "rpm"}
